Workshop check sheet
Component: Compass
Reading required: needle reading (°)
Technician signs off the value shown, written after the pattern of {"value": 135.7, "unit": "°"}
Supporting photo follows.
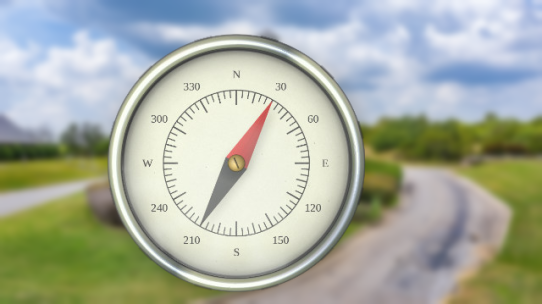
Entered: {"value": 30, "unit": "°"}
